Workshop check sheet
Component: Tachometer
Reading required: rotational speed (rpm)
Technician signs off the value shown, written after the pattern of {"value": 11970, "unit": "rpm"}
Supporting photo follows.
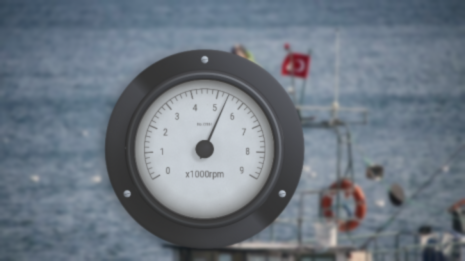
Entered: {"value": 5400, "unit": "rpm"}
